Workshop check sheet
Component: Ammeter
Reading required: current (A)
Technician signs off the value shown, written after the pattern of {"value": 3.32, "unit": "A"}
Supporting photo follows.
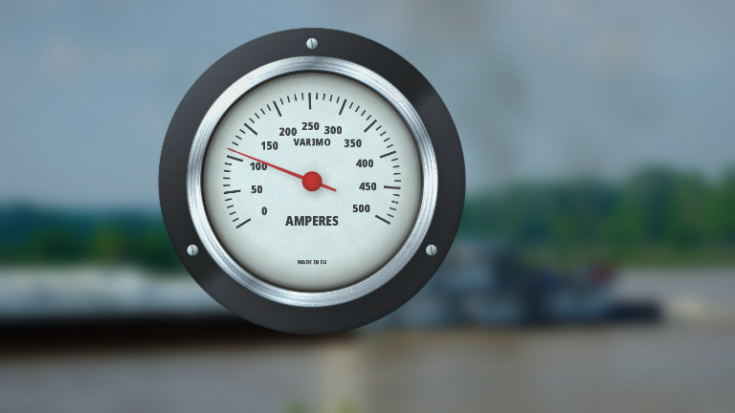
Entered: {"value": 110, "unit": "A"}
